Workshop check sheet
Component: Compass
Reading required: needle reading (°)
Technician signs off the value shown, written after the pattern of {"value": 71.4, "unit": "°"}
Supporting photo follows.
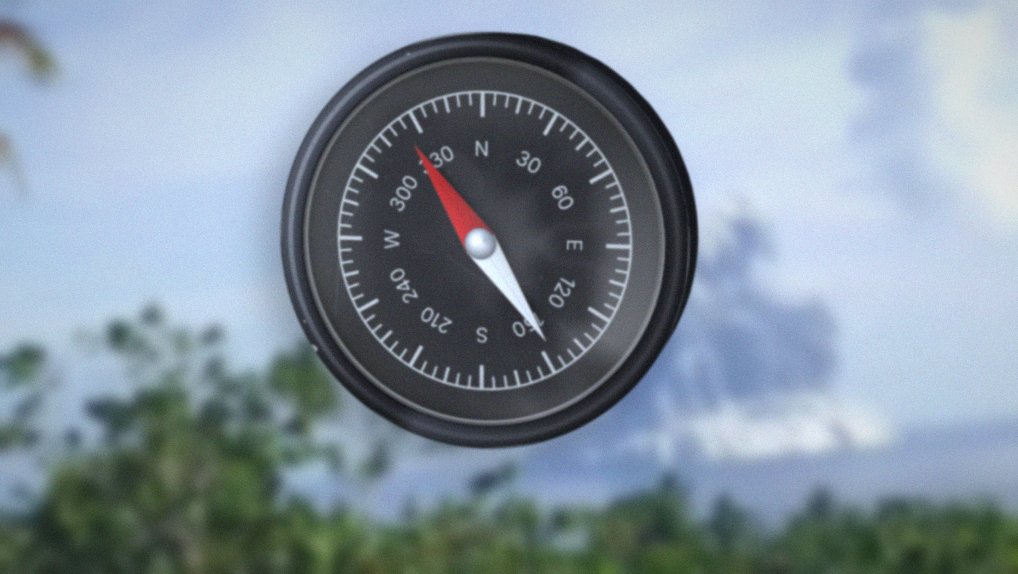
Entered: {"value": 325, "unit": "°"}
